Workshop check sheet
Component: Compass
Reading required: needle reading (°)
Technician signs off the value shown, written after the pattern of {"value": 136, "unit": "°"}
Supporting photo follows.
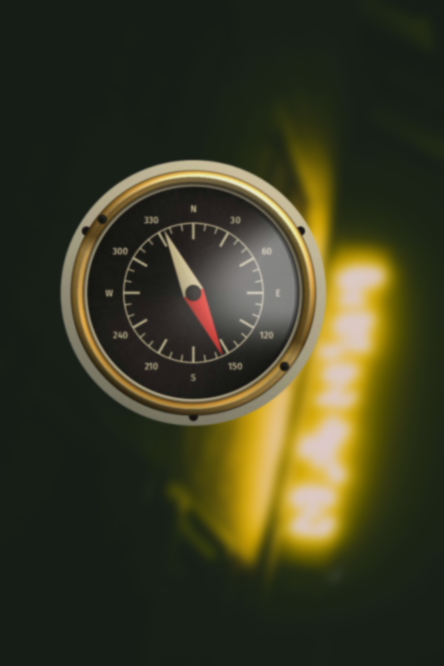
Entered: {"value": 155, "unit": "°"}
